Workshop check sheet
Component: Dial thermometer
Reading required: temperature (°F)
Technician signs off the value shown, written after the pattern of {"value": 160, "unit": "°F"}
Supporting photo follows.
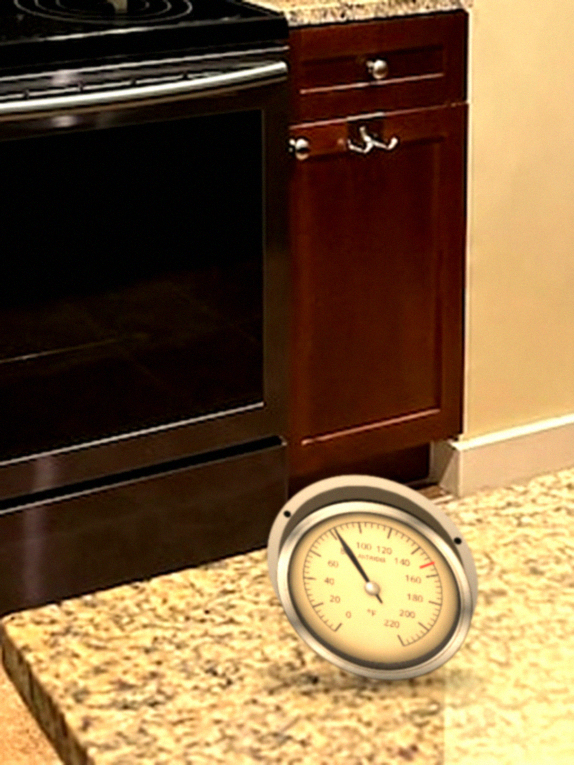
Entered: {"value": 84, "unit": "°F"}
